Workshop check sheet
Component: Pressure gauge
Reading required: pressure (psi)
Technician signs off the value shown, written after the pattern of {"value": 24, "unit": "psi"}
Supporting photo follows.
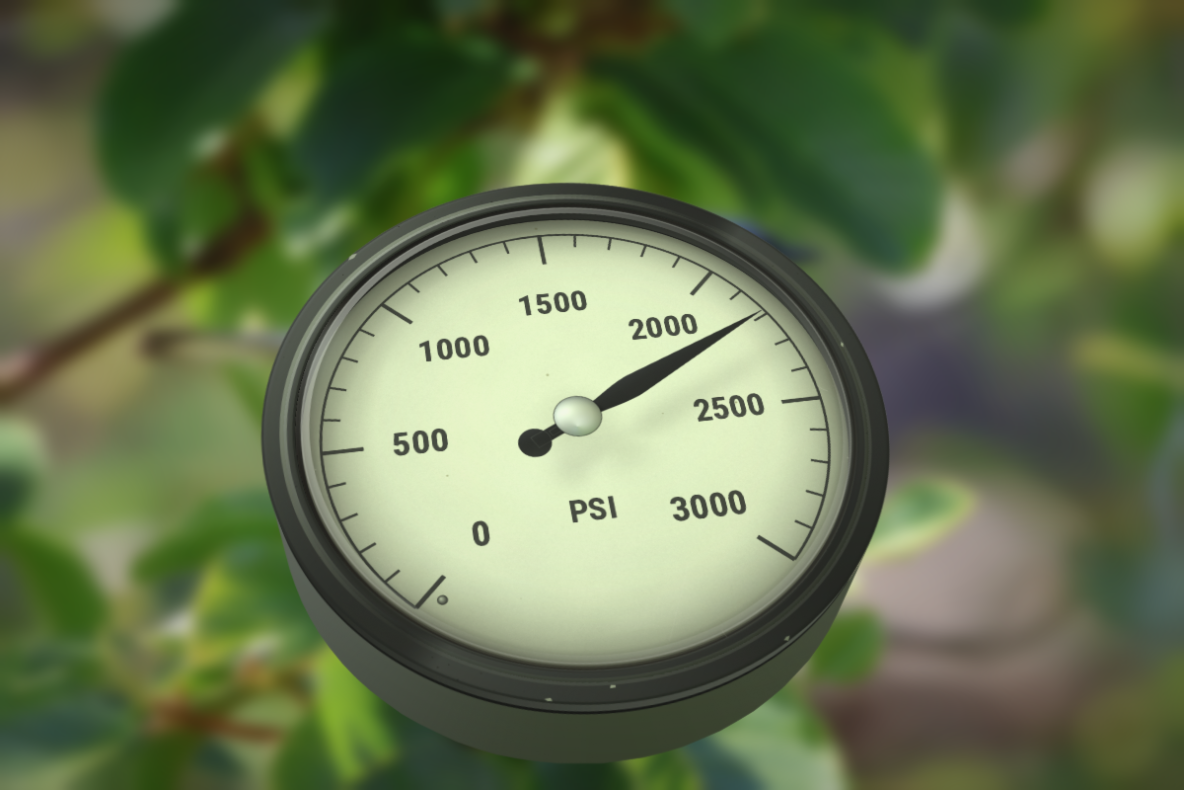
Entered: {"value": 2200, "unit": "psi"}
